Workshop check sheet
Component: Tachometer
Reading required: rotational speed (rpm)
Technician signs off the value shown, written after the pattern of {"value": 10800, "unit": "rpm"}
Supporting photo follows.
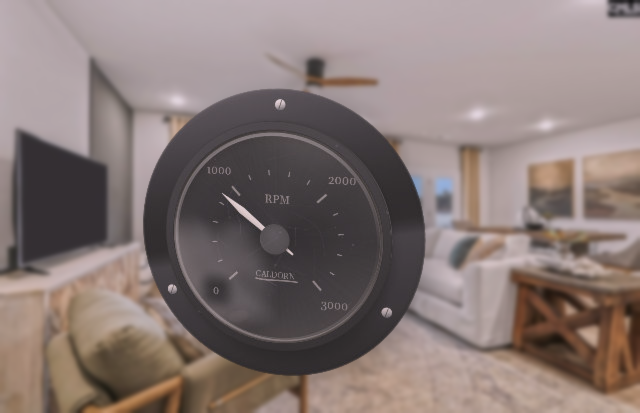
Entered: {"value": 900, "unit": "rpm"}
